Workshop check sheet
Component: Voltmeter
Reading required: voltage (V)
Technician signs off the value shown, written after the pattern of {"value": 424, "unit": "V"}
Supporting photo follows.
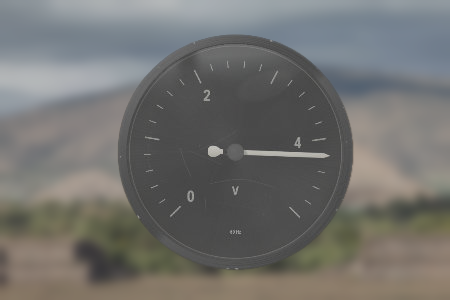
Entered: {"value": 4.2, "unit": "V"}
